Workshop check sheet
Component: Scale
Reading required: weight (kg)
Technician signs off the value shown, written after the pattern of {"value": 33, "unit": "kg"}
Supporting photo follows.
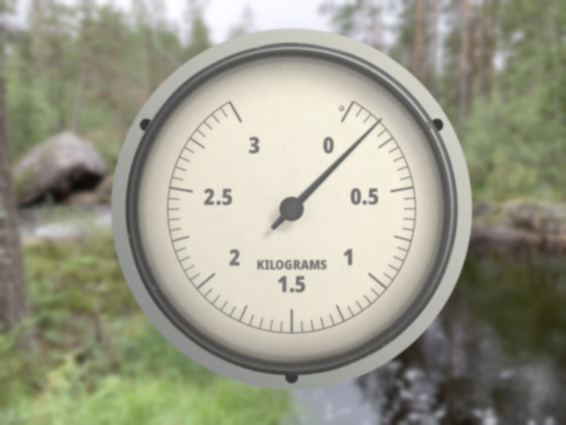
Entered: {"value": 0.15, "unit": "kg"}
